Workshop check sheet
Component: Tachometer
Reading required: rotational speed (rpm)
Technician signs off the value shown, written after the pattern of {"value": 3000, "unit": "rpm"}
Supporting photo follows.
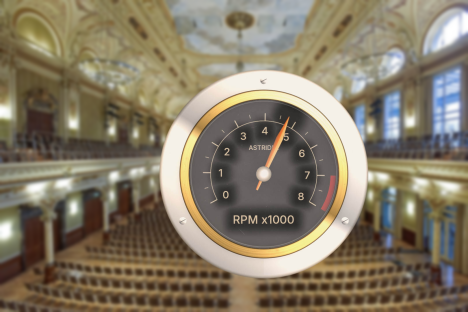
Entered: {"value": 4750, "unit": "rpm"}
